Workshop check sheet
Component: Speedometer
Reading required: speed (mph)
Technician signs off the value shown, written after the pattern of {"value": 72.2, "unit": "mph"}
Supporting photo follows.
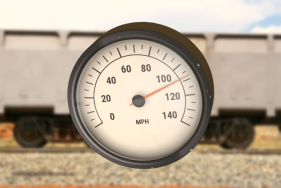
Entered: {"value": 107.5, "unit": "mph"}
